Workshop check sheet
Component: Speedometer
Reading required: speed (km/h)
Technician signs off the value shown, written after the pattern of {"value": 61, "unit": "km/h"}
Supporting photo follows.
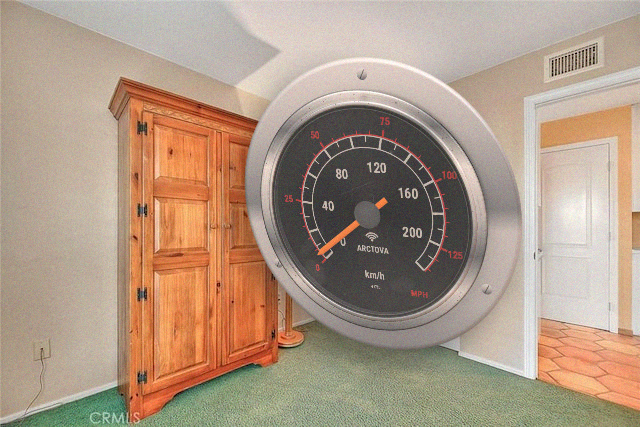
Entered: {"value": 5, "unit": "km/h"}
